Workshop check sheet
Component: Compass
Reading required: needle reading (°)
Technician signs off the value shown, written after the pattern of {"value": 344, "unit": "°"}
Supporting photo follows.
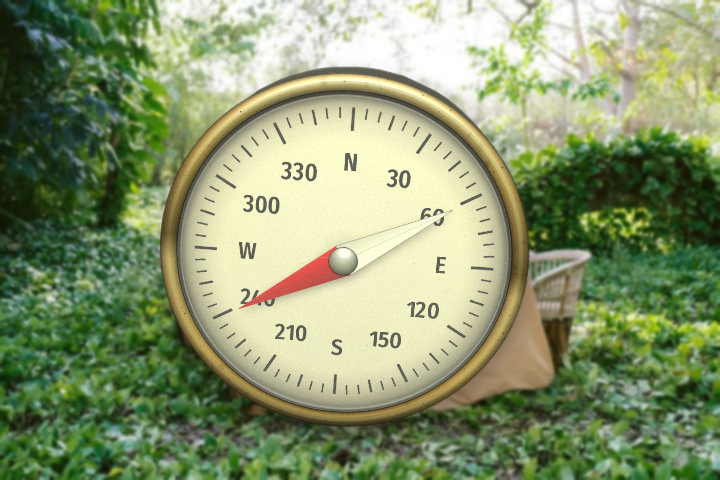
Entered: {"value": 240, "unit": "°"}
